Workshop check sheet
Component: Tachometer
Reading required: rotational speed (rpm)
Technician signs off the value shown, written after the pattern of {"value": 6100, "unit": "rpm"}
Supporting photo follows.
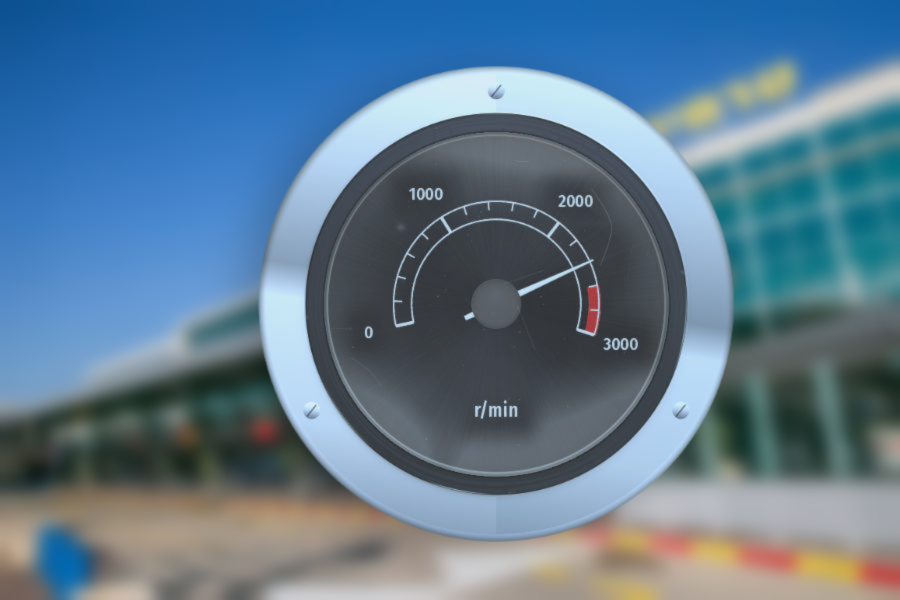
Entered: {"value": 2400, "unit": "rpm"}
